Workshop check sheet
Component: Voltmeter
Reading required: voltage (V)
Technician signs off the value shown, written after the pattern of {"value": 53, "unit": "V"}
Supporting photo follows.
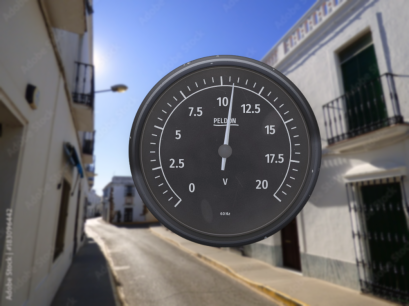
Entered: {"value": 10.75, "unit": "V"}
